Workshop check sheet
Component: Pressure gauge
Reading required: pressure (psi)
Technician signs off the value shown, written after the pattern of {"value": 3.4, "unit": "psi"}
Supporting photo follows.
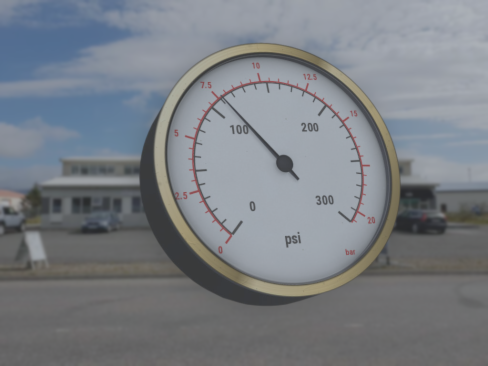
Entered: {"value": 110, "unit": "psi"}
